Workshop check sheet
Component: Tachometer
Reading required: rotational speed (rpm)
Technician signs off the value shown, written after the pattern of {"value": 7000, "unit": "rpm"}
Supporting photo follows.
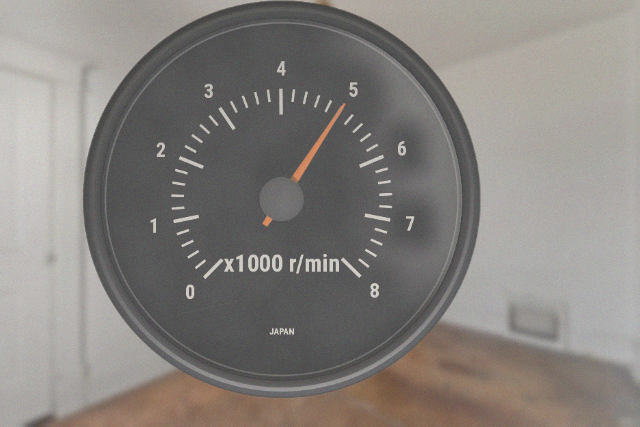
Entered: {"value": 5000, "unit": "rpm"}
